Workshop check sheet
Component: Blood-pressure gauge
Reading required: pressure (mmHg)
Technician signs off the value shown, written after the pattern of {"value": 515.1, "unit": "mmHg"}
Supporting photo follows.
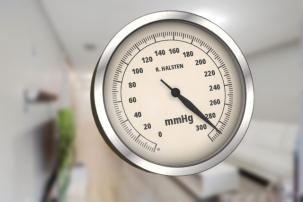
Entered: {"value": 290, "unit": "mmHg"}
